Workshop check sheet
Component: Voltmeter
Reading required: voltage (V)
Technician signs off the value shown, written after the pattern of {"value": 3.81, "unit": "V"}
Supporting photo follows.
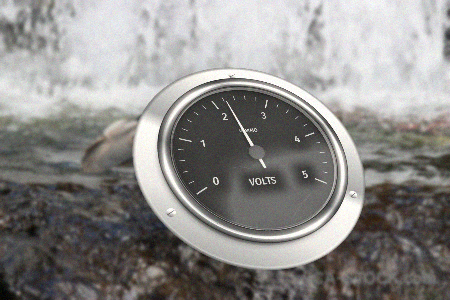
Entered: {"value": 2.2, "unit": "V"}
